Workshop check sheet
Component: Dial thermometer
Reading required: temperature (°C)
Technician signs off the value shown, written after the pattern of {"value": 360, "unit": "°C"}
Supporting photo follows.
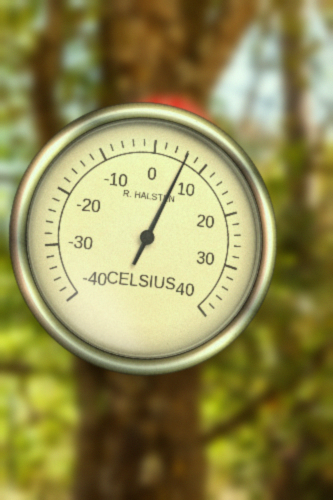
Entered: {"value": 6, "unit": "°C"}
